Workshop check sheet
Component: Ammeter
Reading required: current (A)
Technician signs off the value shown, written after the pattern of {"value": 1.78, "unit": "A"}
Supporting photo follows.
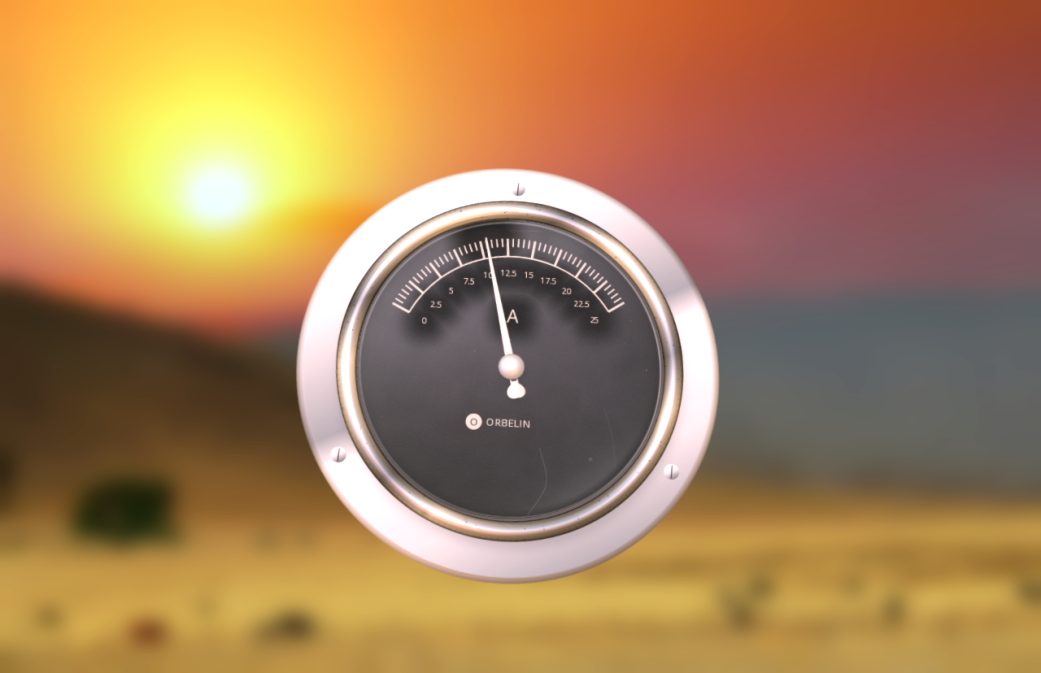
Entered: {"value": 10.5, "unit": "A"}
